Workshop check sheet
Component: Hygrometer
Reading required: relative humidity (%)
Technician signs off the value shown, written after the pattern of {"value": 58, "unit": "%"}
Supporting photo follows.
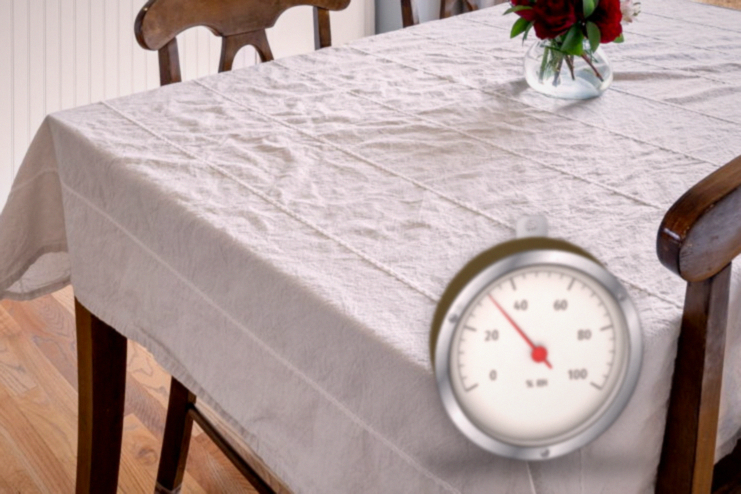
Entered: {"value": 32, "unit": "%"}
